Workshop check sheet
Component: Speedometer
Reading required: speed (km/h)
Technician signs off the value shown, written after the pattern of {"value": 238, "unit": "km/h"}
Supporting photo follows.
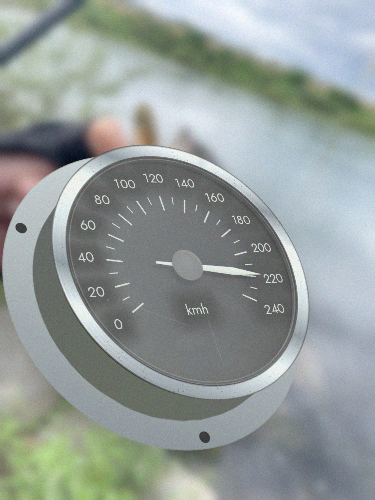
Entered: {"value": 220, "unit": "km/h"}
